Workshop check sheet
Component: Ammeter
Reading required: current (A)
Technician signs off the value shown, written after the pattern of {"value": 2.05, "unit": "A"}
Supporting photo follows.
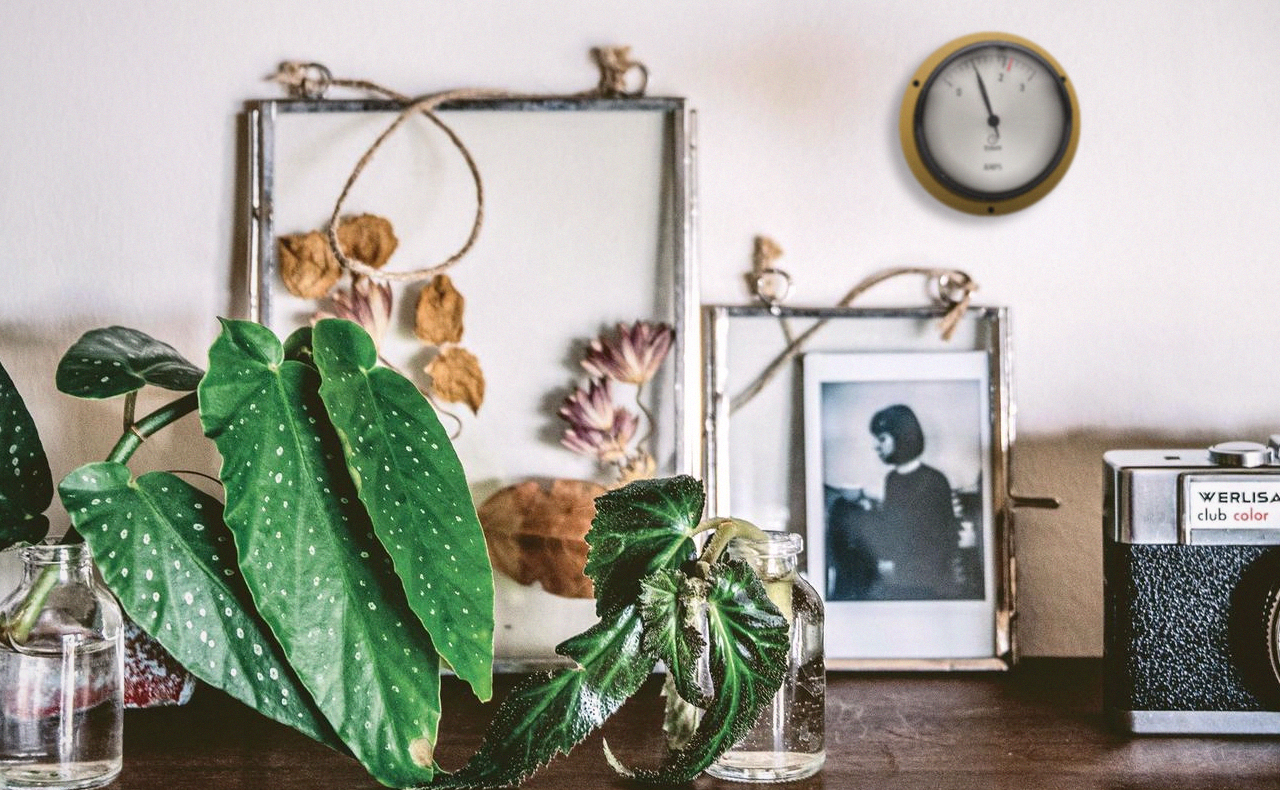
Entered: {"value": 1, "unit": "A"}
